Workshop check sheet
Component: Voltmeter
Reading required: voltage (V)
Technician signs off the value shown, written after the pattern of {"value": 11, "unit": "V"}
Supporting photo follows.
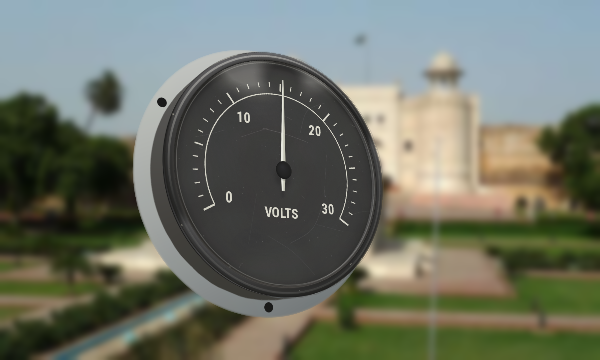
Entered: {"value": 15, "unit": "V"}
